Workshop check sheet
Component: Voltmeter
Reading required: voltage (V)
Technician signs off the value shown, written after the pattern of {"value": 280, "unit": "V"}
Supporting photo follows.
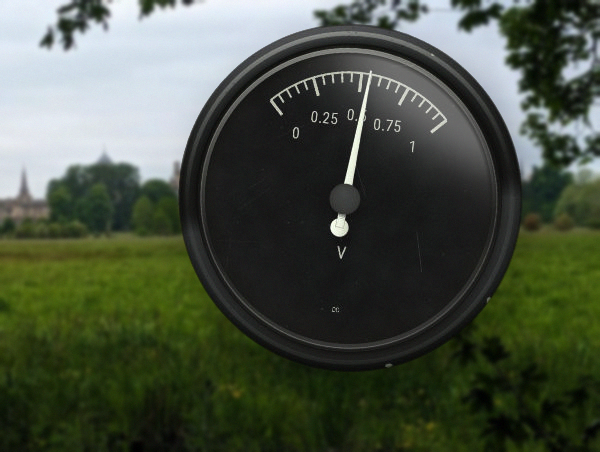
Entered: {"value": 0.55, "unit": "V"}
